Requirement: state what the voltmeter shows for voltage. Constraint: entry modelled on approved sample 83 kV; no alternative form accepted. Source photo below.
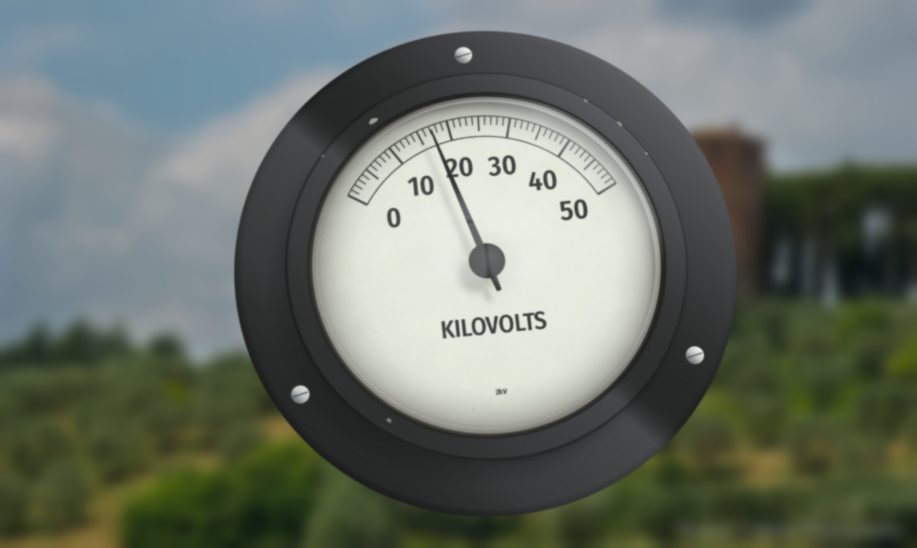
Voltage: 17 kV
